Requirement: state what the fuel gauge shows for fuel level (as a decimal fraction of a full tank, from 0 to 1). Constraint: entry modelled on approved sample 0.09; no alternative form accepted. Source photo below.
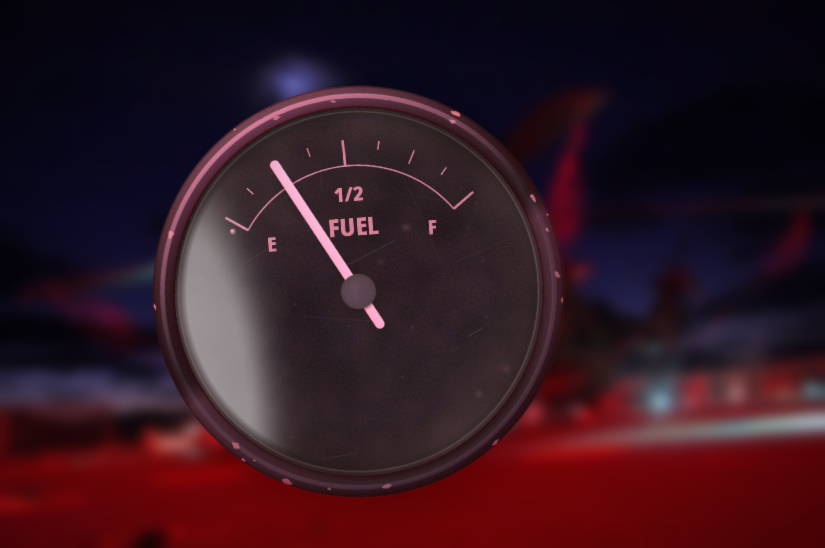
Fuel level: 0.25
